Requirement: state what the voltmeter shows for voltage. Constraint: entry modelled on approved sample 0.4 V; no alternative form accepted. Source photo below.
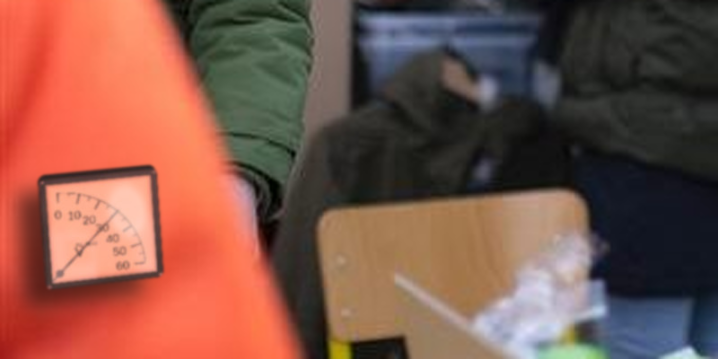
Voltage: 30 V
